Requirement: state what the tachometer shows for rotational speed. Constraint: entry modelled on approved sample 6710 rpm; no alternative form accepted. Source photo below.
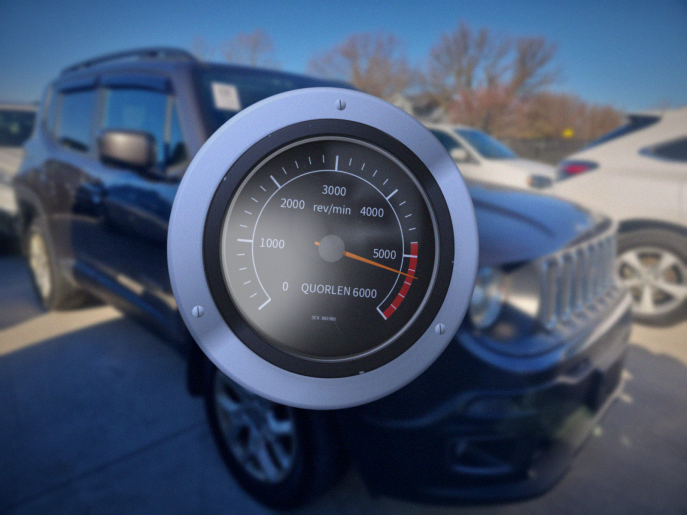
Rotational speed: 5300 rpm
